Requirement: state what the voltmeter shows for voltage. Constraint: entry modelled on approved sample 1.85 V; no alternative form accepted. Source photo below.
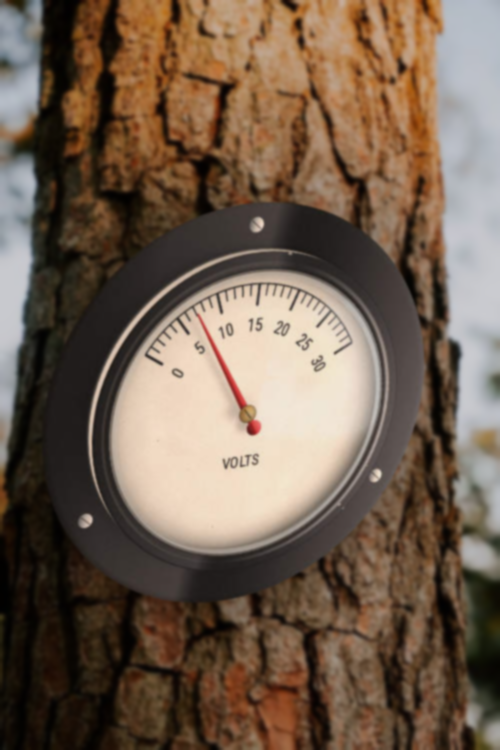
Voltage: 7 V
